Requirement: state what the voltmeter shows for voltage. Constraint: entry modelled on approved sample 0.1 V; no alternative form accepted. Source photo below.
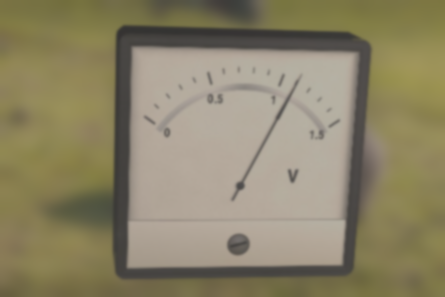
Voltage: 1.1 V
